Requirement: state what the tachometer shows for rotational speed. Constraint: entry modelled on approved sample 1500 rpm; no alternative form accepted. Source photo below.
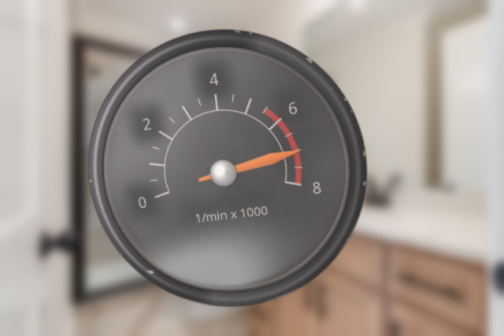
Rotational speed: 7000 rpm
